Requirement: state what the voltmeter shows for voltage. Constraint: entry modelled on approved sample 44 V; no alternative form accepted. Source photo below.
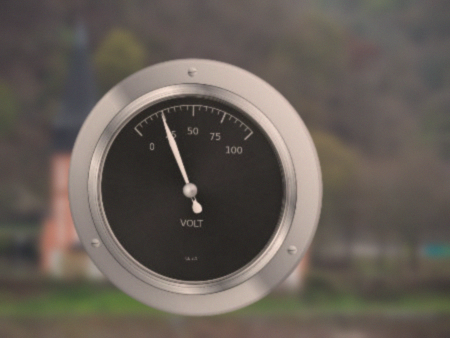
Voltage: 25 V
